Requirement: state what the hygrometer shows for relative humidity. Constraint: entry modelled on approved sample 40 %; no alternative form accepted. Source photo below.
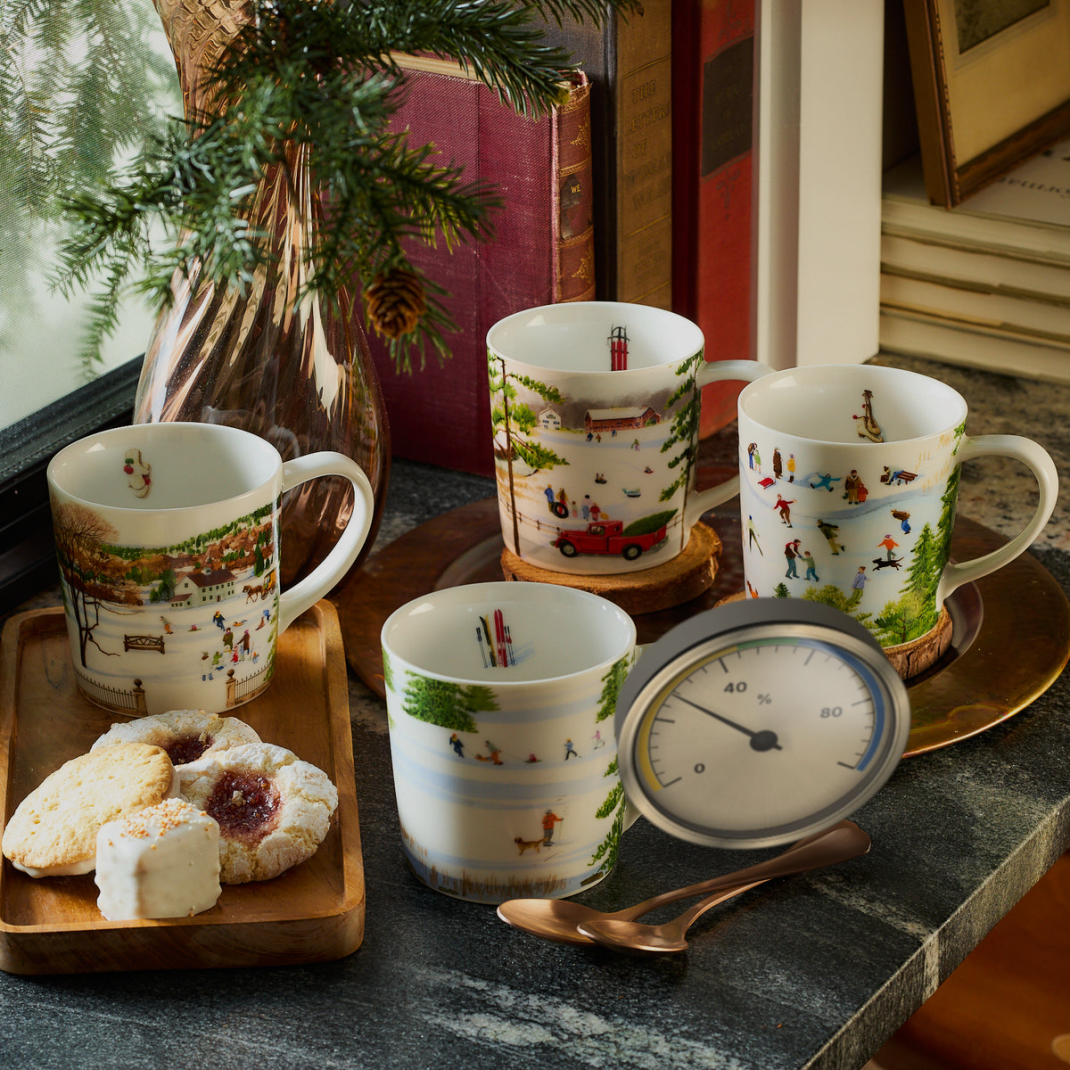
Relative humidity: 28 %
